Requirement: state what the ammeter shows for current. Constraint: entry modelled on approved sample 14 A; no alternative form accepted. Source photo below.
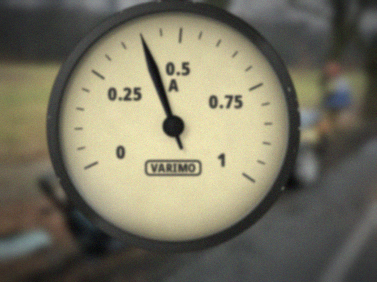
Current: 0.4 A
